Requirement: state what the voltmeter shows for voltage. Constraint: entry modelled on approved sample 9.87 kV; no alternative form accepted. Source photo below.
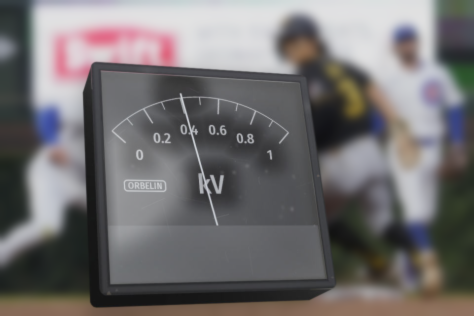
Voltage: 0.4 kV
